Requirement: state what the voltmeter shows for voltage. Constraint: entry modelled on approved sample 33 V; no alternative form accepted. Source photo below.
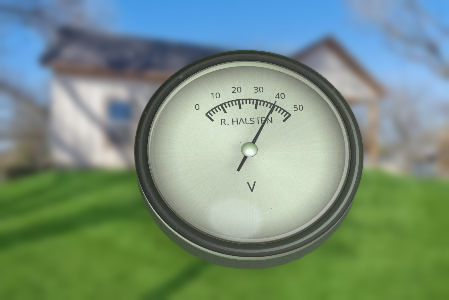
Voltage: 40 V
